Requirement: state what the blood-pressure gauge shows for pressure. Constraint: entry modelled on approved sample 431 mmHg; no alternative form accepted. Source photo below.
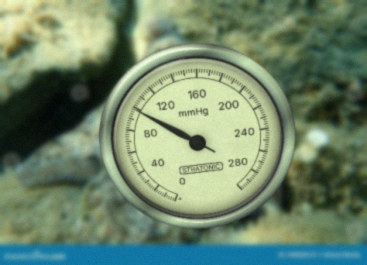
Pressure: 100 mmHg
